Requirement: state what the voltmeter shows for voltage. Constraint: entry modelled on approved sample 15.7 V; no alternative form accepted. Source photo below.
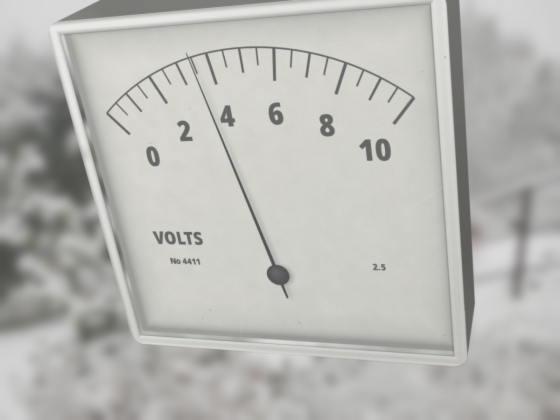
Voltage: 3.5 V
